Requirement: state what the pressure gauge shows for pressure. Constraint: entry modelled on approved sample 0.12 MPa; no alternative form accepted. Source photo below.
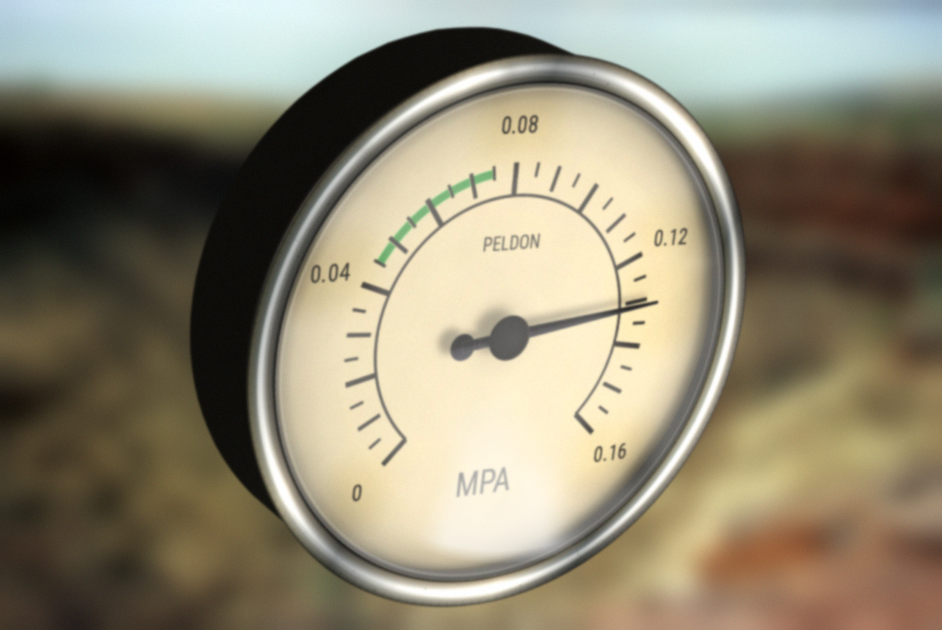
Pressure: 0.13 MPa
